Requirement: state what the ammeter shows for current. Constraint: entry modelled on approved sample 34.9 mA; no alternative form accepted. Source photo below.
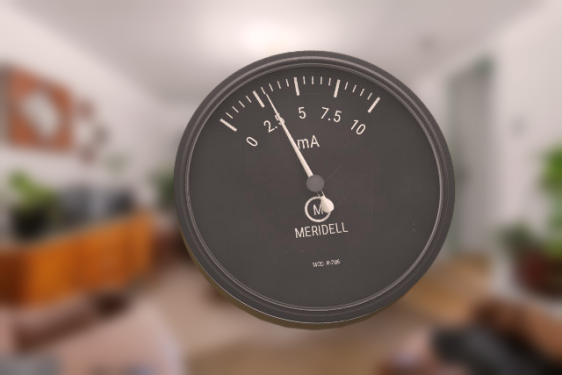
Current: 3 mA
